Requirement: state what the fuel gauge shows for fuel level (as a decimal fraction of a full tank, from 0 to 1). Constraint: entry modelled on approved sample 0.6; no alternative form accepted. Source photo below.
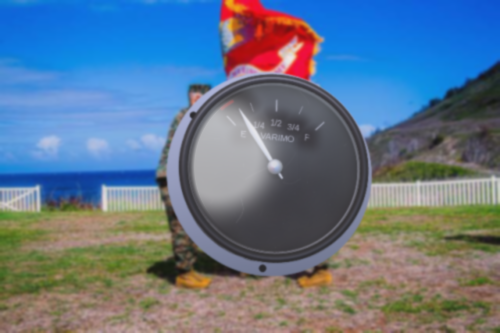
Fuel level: 0.125
